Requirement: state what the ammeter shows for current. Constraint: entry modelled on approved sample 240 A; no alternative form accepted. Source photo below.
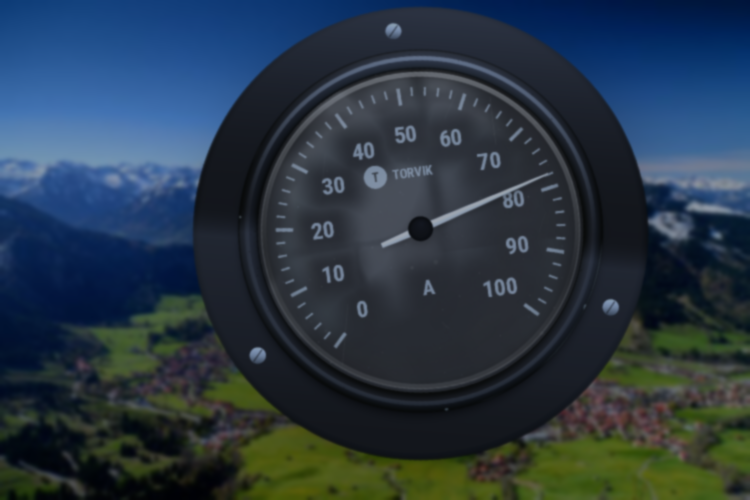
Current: 78 A
